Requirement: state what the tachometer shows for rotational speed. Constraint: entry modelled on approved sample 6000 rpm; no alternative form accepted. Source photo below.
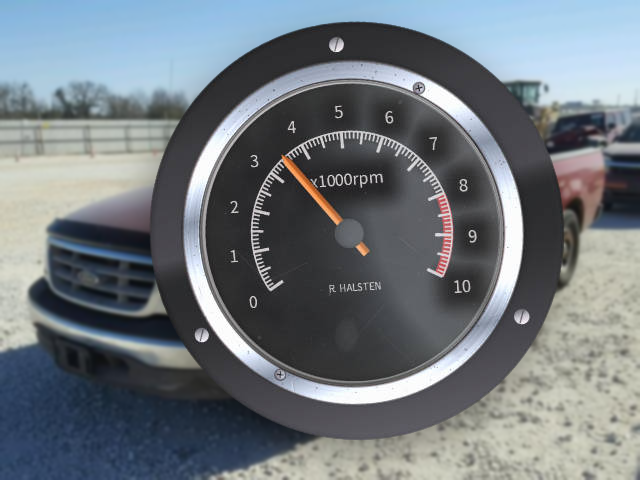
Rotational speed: 3500 rpm
